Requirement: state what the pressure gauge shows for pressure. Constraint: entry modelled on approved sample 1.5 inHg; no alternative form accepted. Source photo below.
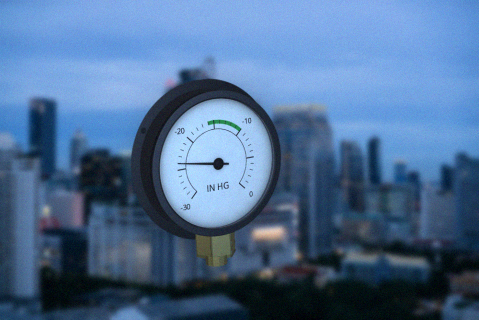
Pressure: -24 inHg
